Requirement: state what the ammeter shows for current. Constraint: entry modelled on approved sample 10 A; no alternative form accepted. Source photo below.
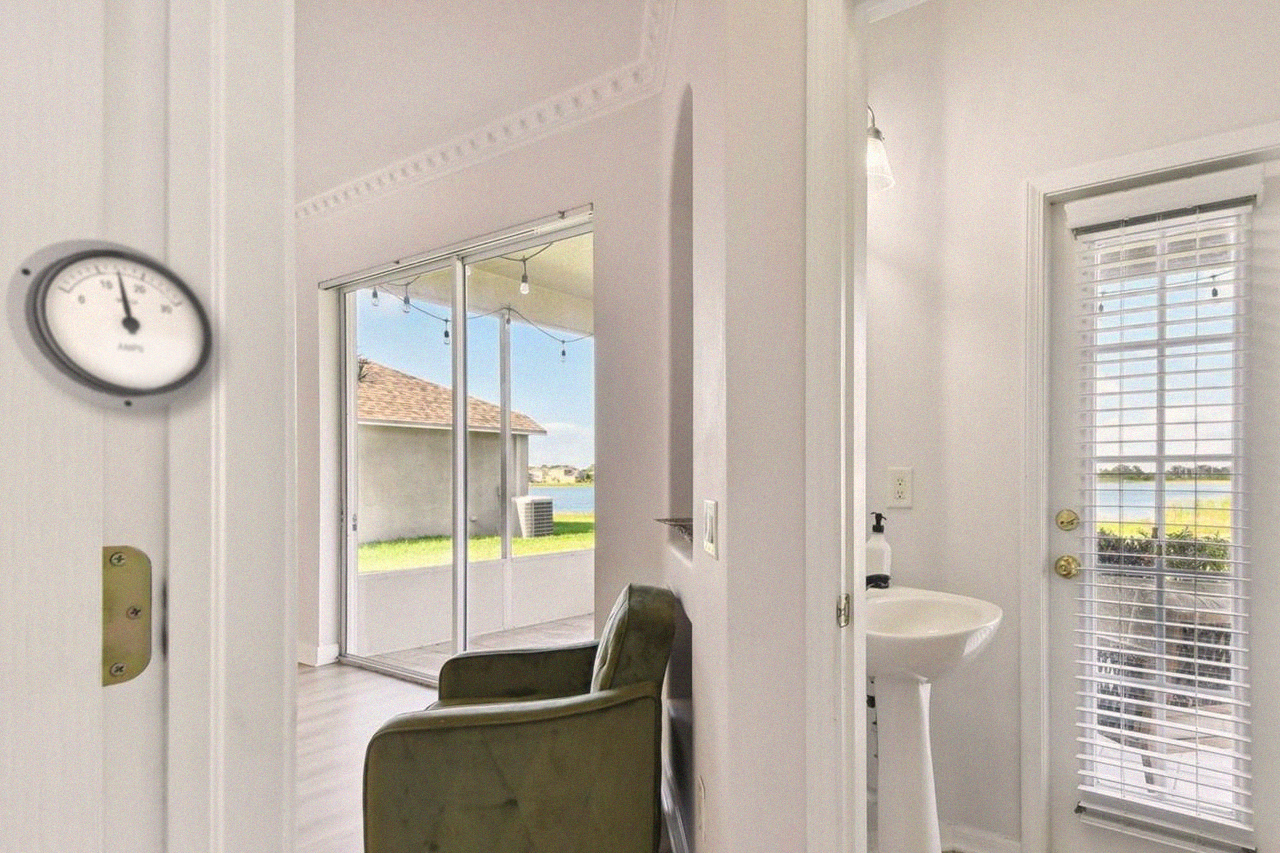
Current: 14 A
